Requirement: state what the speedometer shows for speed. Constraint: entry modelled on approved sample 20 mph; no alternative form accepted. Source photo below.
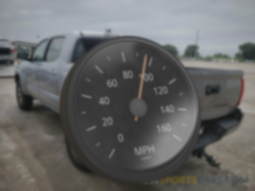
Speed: 95 mph
